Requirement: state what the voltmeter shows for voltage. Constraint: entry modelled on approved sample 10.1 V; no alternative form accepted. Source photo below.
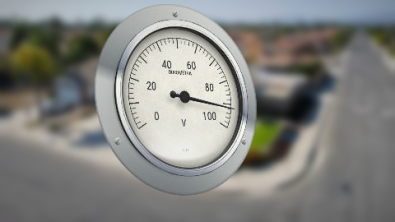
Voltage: 92 V
